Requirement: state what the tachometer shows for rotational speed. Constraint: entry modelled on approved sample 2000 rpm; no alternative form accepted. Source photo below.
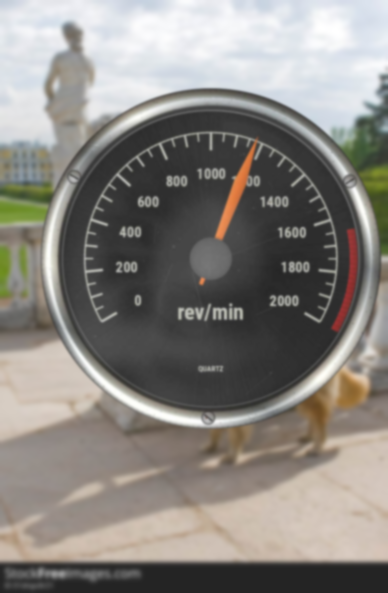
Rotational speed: 1175 rpm
